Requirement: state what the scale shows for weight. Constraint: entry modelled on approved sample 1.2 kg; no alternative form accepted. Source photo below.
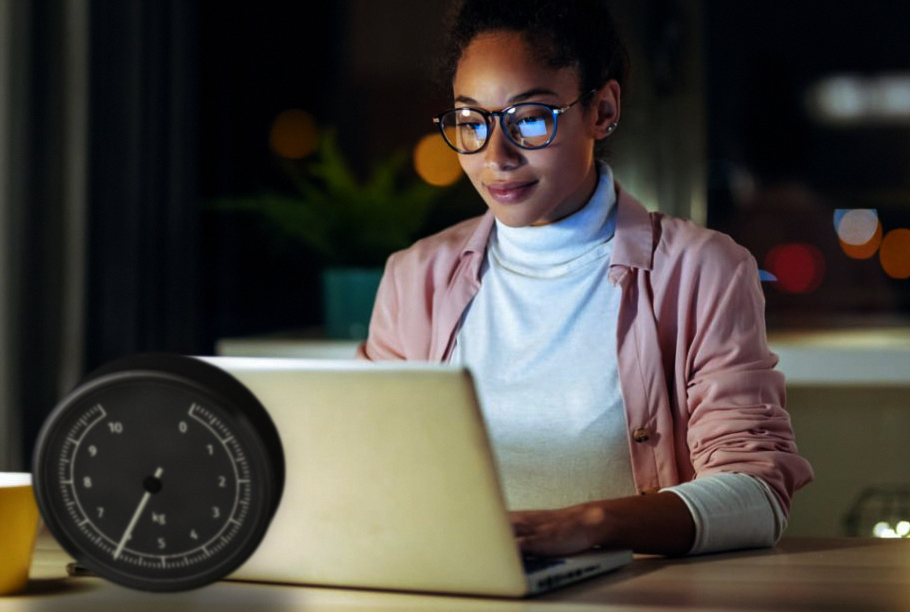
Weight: 6 kg
